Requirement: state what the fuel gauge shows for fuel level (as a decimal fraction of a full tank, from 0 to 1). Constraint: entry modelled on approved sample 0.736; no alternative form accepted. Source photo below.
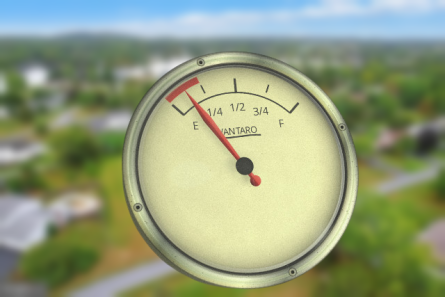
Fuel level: 0.125
